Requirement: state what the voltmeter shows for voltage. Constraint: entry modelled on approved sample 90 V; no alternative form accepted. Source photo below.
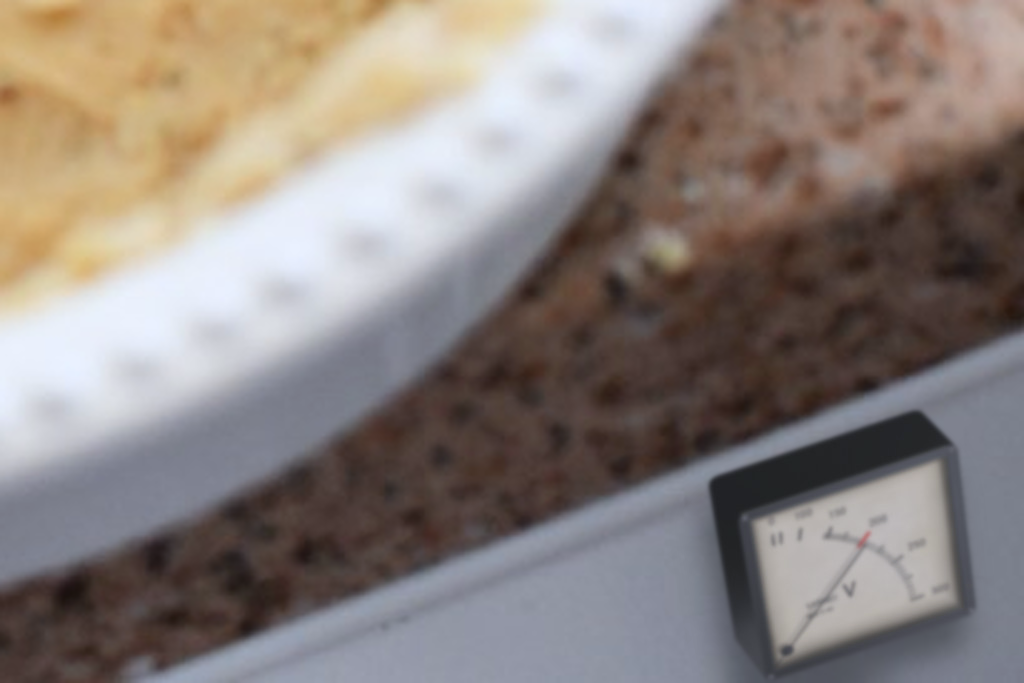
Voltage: 200 V
